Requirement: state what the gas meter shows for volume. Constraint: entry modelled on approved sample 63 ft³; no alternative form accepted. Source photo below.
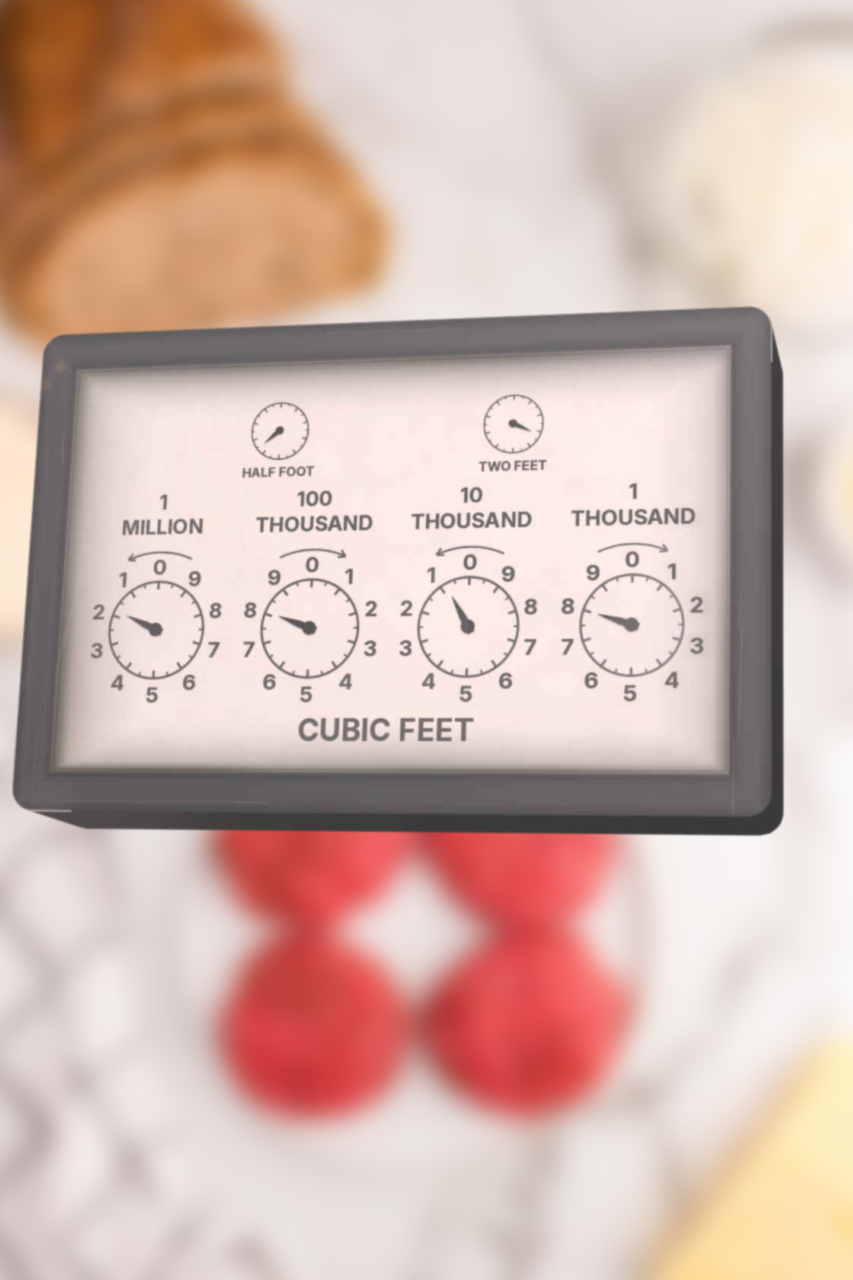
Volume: 180800 ft³
